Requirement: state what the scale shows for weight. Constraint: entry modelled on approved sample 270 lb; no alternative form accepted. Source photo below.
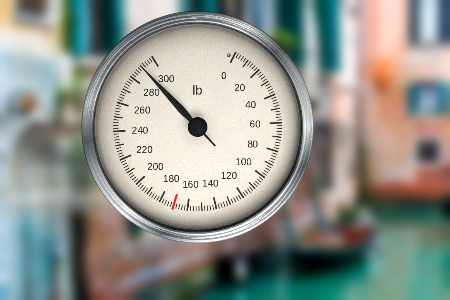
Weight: 290 lb
